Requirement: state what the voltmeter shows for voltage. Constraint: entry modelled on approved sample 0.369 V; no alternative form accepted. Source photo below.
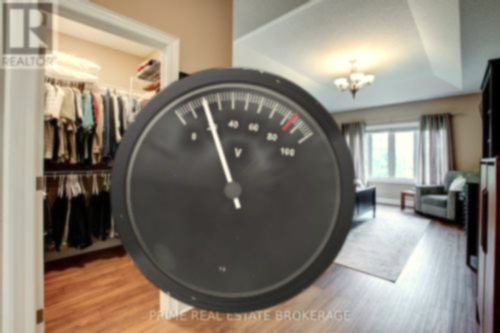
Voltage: 20 V
